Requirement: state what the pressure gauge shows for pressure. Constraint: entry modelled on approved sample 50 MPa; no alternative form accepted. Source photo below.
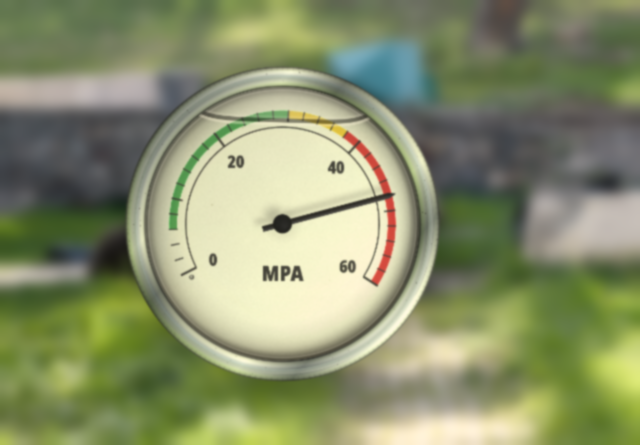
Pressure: 48 MPa
